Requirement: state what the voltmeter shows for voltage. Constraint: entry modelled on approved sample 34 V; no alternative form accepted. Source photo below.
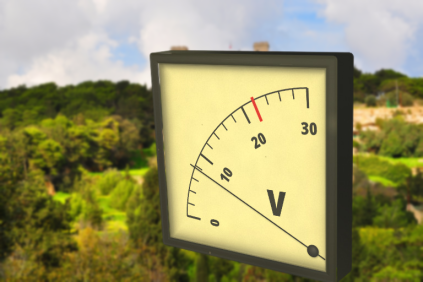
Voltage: 8 V
